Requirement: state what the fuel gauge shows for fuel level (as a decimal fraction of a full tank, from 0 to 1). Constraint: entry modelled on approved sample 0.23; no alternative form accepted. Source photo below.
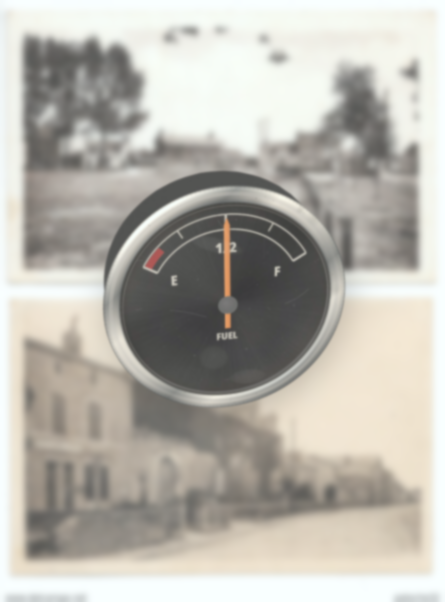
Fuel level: 0.5
